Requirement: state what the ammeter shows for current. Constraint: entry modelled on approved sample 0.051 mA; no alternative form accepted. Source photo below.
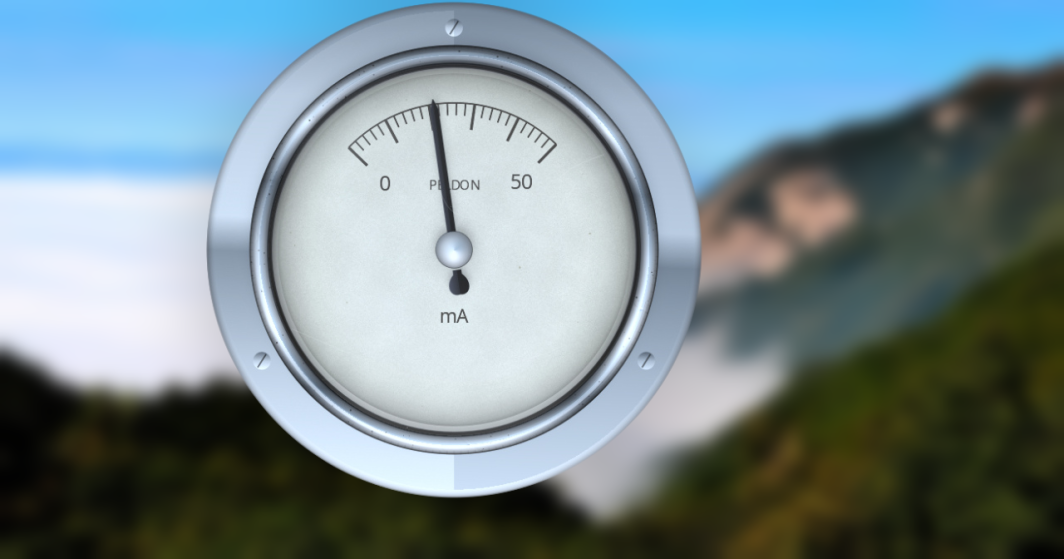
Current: 21 mA
